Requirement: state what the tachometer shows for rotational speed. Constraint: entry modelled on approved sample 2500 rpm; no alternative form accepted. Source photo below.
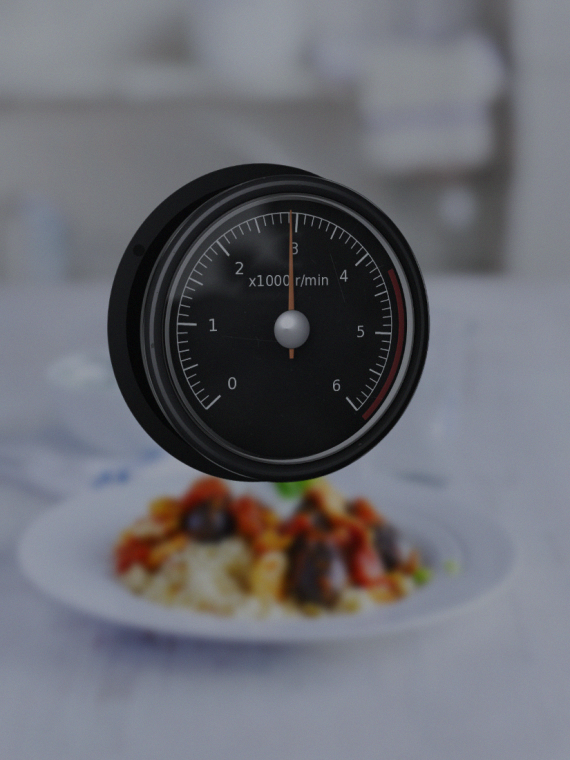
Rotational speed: 2900 rpm
